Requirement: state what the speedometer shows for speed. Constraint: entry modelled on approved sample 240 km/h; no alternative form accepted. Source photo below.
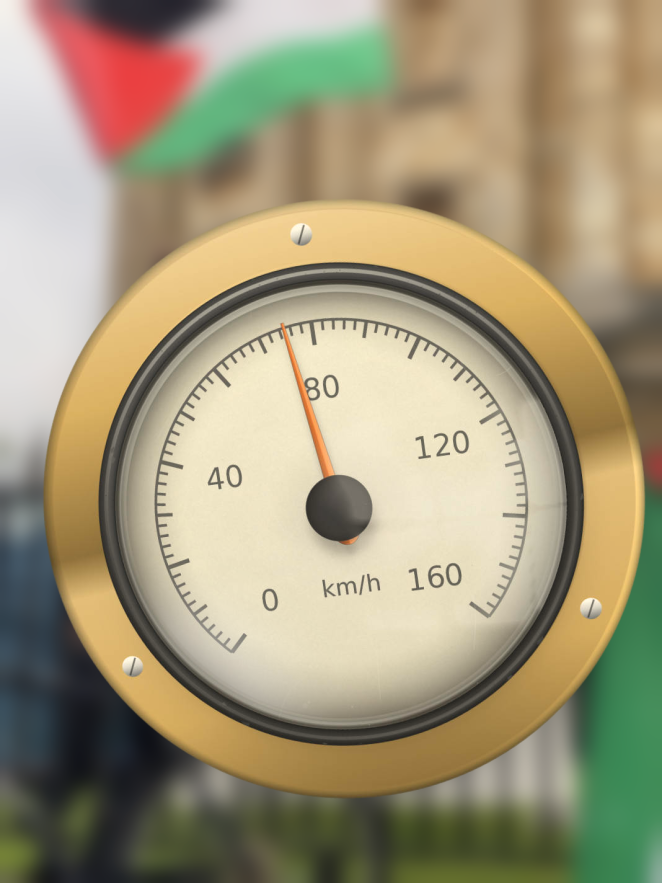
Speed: 75 km/h
